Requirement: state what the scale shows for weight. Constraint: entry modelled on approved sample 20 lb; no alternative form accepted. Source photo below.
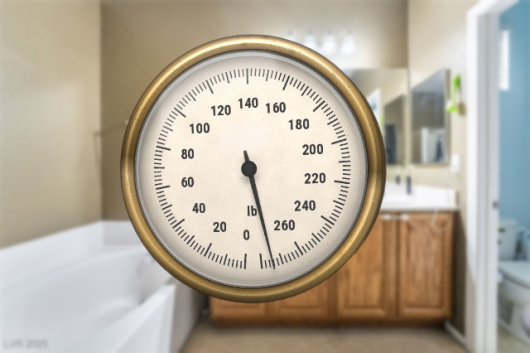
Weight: 274 lb
